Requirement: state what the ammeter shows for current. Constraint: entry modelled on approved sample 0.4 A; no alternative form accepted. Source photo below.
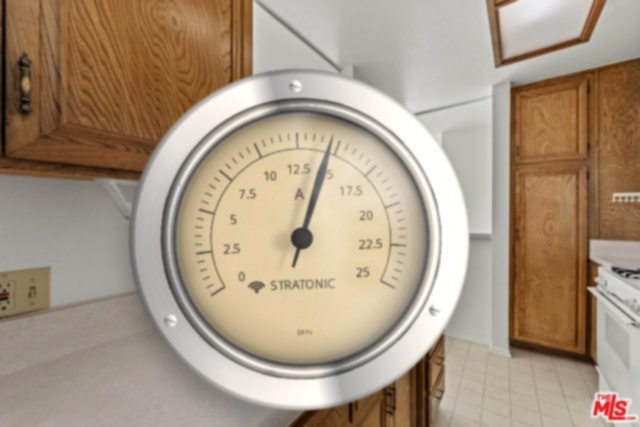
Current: 14.5 A
